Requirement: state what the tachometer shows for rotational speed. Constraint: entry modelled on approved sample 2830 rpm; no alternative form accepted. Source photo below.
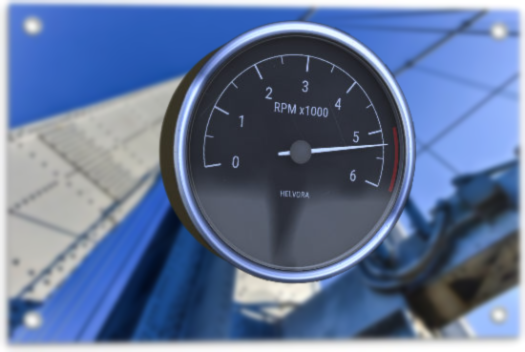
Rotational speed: 5250 rpm
